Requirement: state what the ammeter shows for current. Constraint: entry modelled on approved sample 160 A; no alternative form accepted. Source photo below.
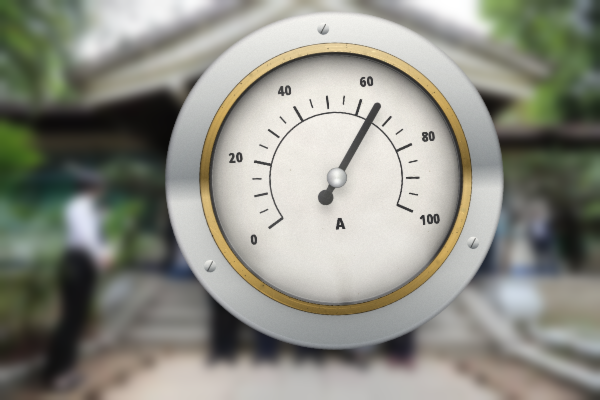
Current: 65 A
